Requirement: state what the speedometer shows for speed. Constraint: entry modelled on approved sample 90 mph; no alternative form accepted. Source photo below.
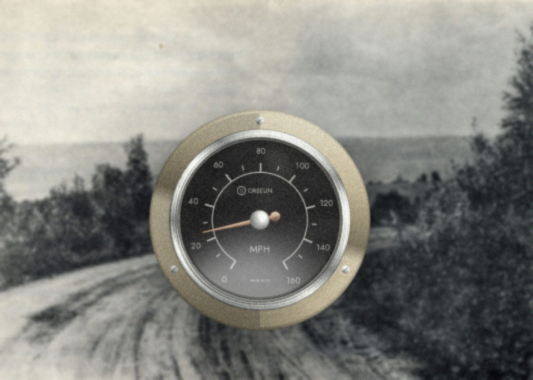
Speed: 25 mph
